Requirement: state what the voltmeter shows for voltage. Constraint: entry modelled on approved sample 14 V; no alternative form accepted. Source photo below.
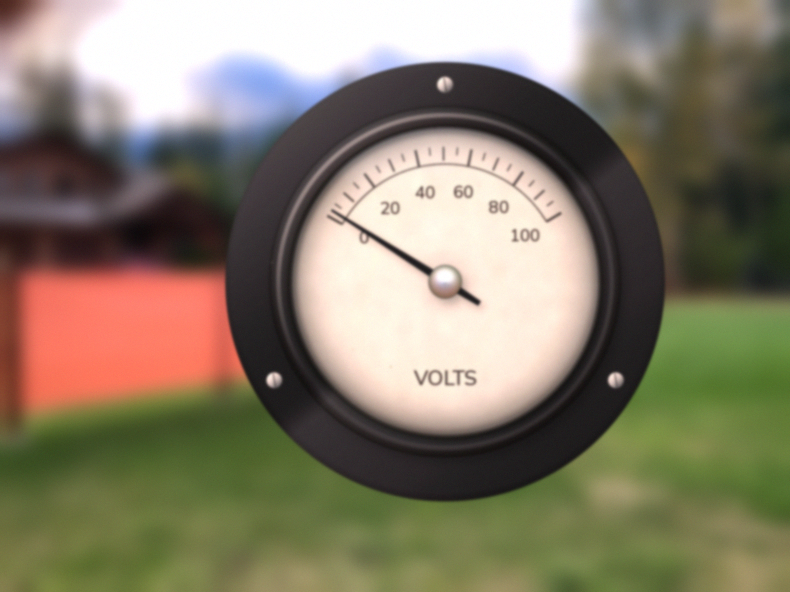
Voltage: 2.5 V
